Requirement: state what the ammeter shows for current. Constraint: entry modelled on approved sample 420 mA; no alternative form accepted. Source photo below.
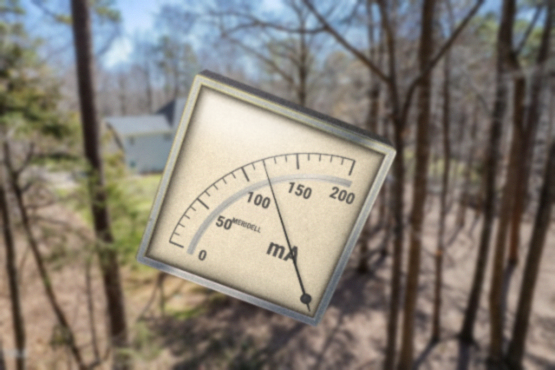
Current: 120 mA
